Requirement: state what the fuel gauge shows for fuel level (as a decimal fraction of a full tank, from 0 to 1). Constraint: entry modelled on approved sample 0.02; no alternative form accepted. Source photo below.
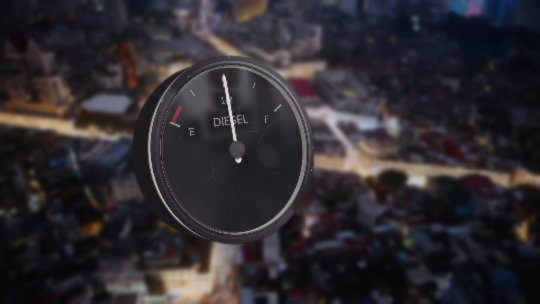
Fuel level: 0.5
